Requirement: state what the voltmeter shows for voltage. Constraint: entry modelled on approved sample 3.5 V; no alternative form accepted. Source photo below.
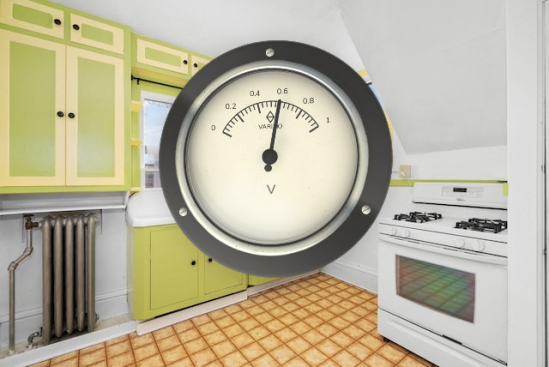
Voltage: 0.6 V
